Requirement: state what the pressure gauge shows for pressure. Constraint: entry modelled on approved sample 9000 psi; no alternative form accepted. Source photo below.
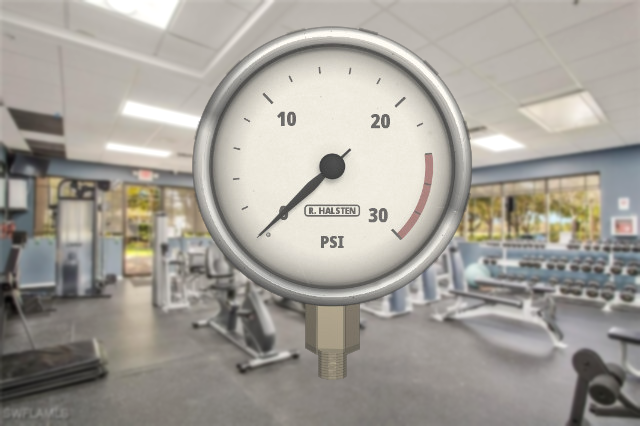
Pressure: 0 psi
